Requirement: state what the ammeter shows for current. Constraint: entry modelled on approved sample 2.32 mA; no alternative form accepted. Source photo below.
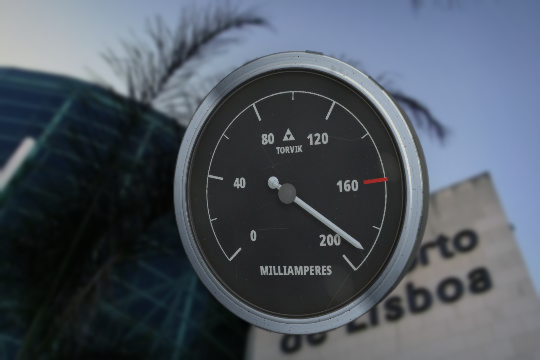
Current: 190 mA
